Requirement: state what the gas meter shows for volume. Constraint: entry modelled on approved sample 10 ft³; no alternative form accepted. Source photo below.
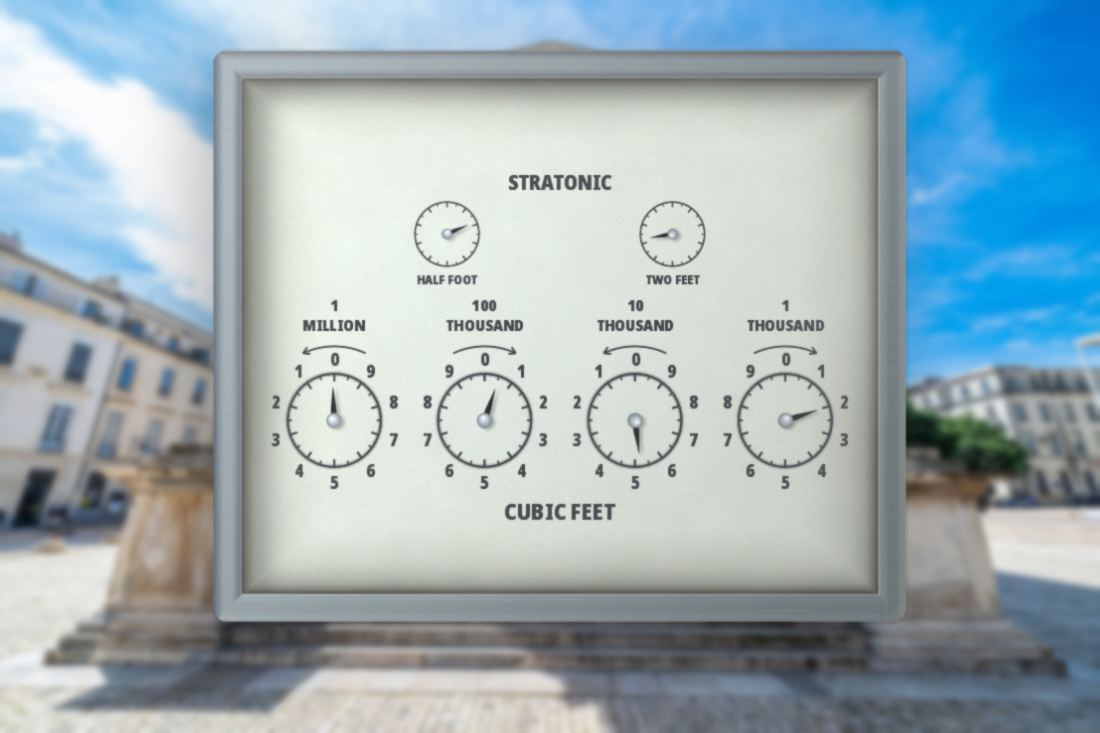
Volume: 5200 ft³
